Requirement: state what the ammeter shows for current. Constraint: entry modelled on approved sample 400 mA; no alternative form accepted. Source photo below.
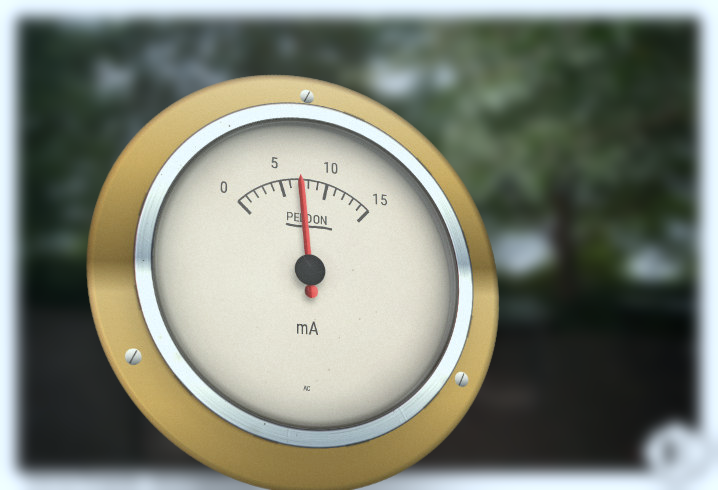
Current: 7 mA
